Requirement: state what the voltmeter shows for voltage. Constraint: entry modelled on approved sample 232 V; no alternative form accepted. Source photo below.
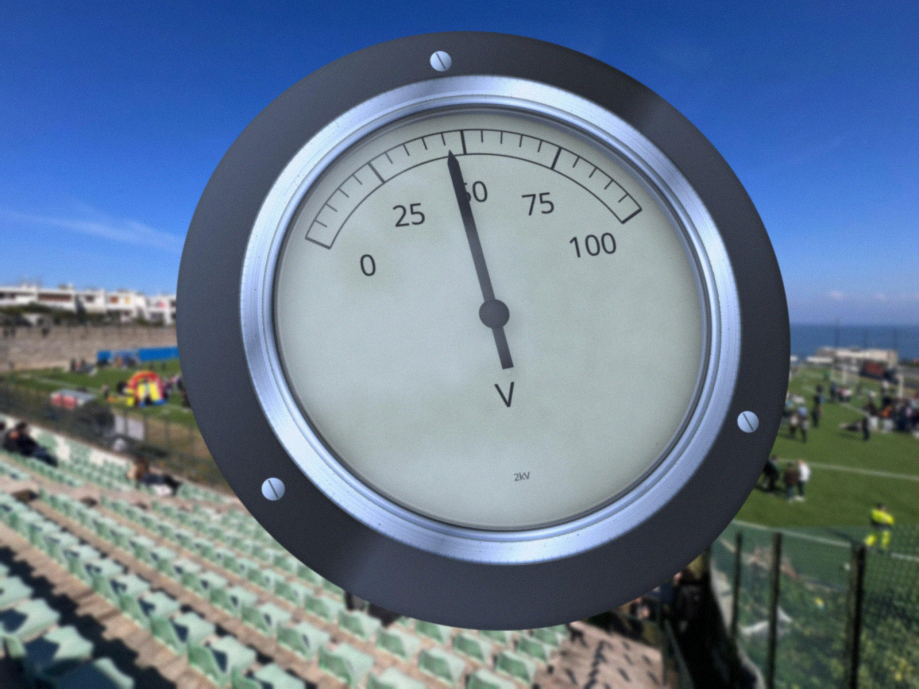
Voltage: 45 V
